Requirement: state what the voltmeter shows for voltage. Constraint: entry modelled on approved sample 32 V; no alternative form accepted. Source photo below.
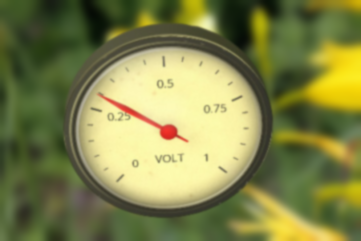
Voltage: 0.3 V
